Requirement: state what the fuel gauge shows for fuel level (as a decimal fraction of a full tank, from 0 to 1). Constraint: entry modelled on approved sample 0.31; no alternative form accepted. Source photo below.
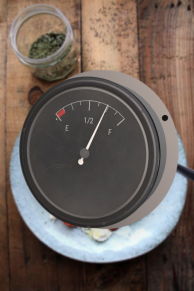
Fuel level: 0.75
